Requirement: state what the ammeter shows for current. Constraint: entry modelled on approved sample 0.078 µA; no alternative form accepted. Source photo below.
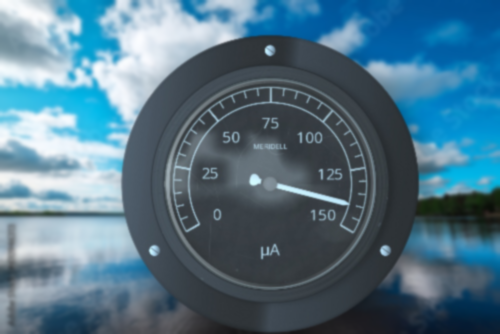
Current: 140 µA
